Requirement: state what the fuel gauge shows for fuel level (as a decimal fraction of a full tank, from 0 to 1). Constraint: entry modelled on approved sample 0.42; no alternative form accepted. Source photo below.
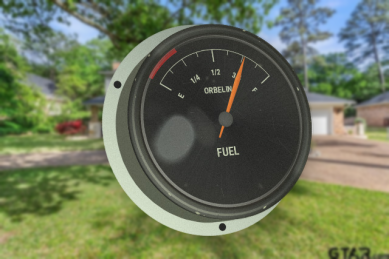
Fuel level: 0.75
